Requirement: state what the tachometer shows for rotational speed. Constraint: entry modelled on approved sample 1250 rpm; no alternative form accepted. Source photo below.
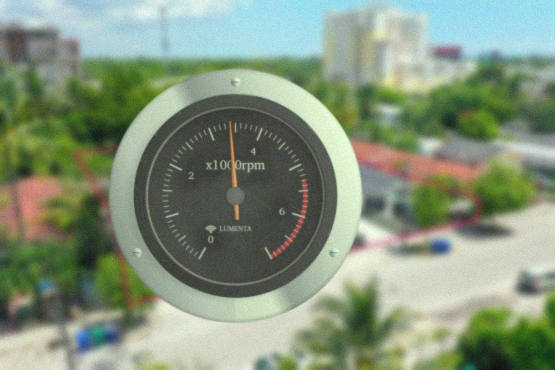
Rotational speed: 3400 rpm
